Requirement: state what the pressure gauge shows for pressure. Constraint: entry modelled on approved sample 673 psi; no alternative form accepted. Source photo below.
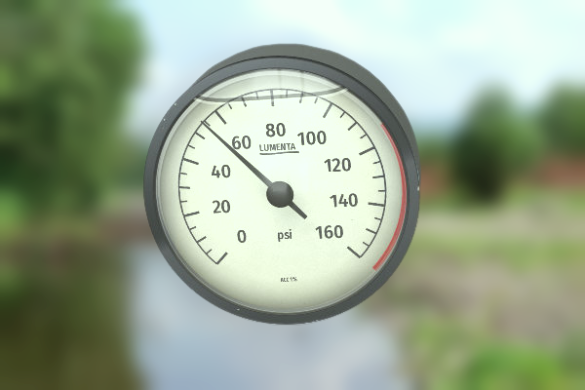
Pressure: 55 psi
